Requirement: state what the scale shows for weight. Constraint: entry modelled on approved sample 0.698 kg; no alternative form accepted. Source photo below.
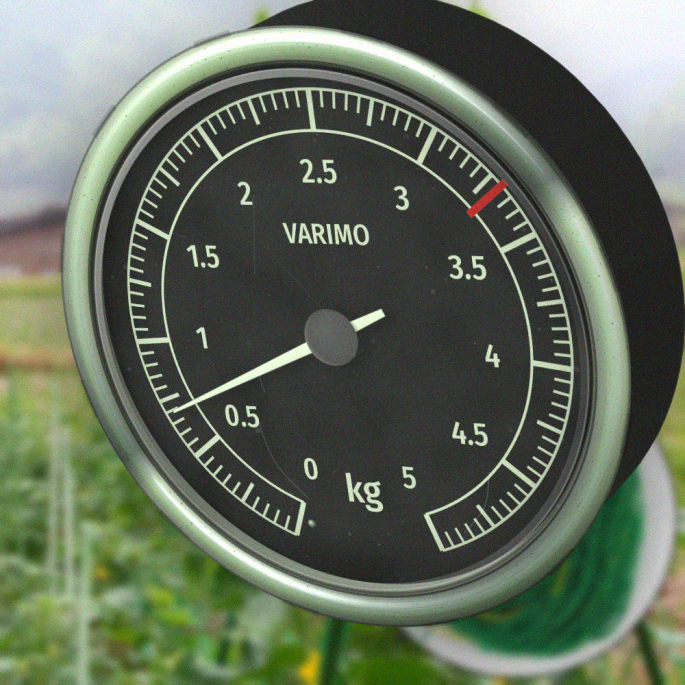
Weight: 0.7 kg
